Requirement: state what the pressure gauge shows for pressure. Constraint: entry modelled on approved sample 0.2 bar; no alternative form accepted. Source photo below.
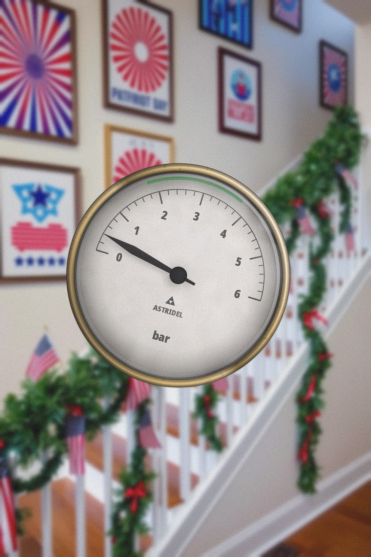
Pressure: 0.4 bar
